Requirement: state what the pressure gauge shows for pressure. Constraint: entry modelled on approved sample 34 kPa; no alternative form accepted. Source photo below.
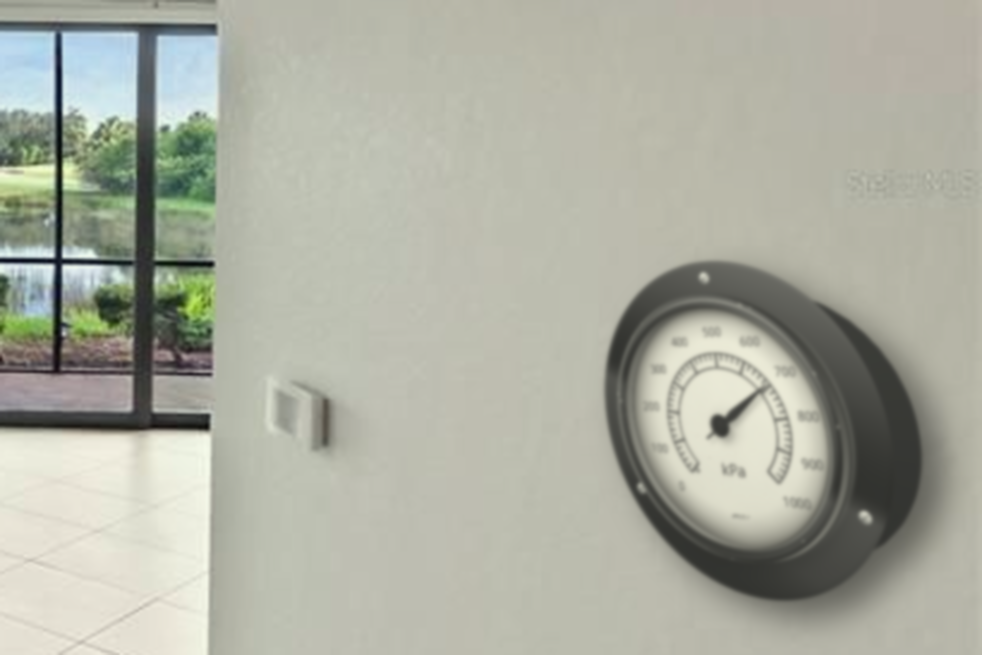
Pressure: 700 kPa
